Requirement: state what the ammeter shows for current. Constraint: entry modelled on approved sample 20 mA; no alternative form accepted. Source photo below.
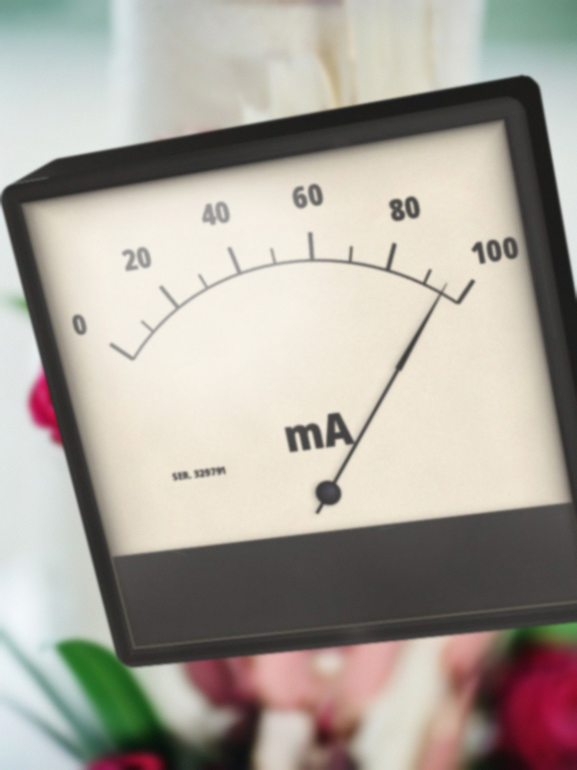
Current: 95 mA
